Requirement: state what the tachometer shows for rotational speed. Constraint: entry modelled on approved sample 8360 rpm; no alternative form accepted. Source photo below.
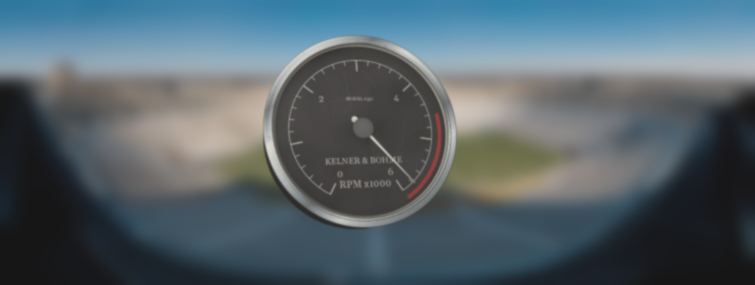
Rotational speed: 5800 rpm
